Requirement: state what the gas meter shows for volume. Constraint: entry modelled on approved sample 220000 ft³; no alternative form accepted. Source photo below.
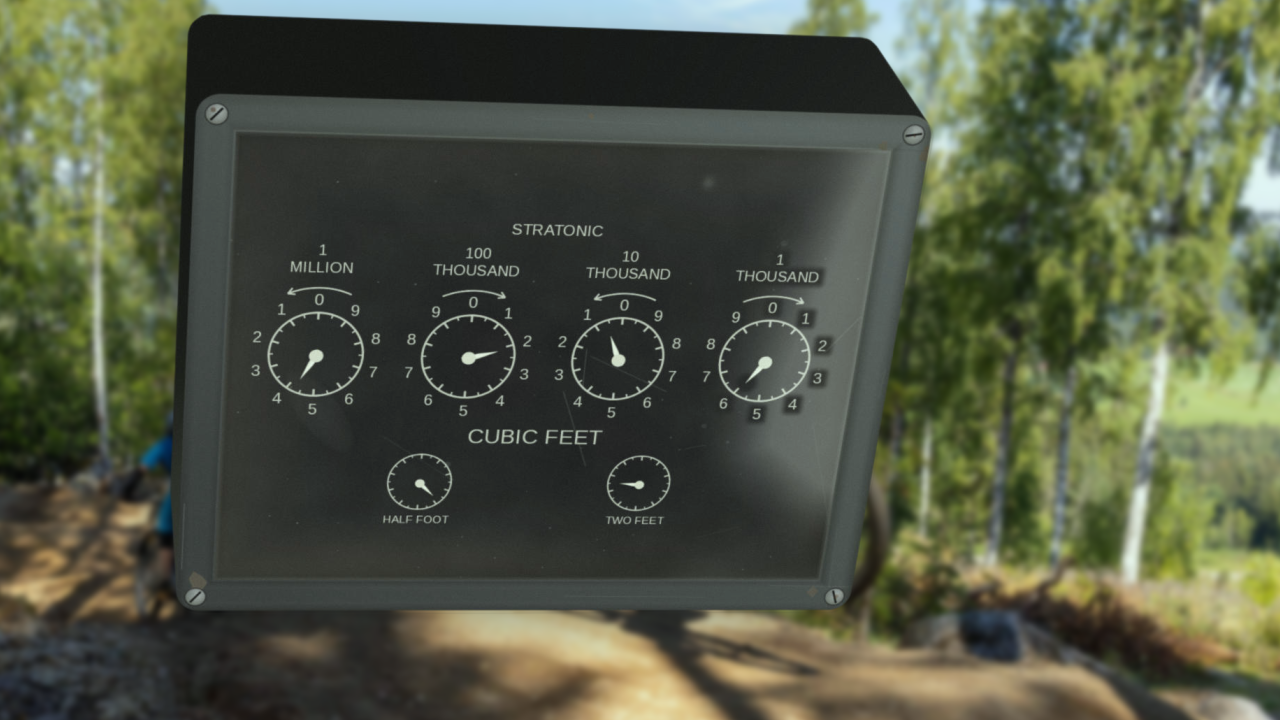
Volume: 420600 ft³
